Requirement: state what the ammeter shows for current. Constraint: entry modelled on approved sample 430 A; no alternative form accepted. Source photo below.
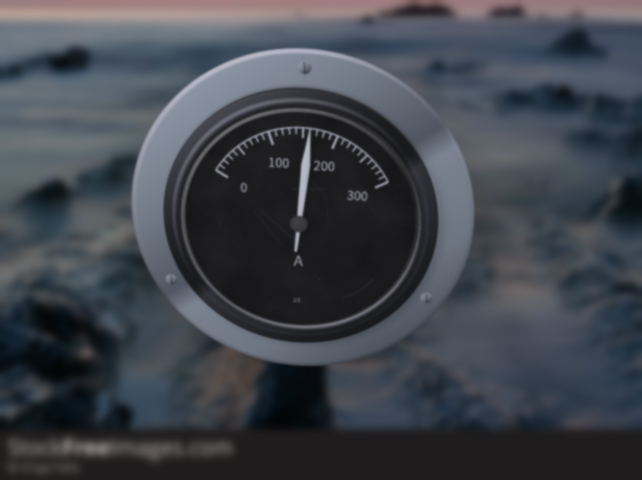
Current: 160 A
